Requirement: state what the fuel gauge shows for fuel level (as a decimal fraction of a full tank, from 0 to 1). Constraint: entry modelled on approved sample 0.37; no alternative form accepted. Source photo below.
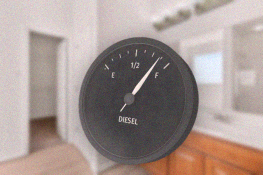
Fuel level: 0.875
